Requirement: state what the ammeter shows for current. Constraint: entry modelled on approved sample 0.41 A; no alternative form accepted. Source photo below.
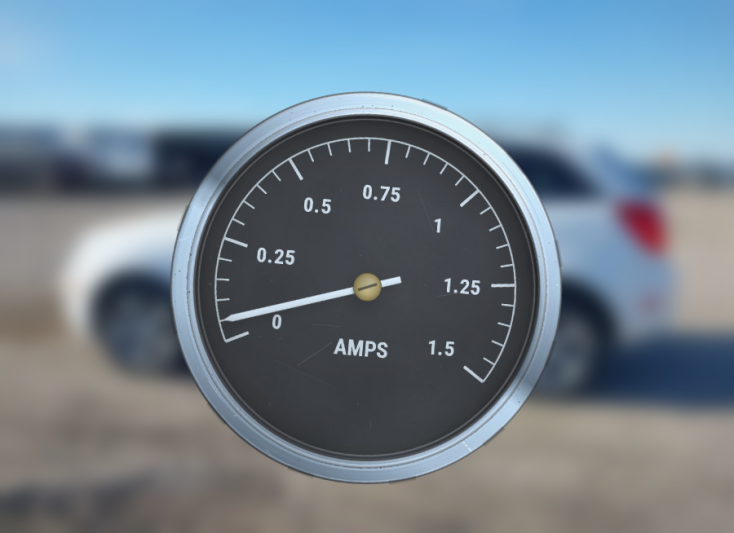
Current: 0.05 A
